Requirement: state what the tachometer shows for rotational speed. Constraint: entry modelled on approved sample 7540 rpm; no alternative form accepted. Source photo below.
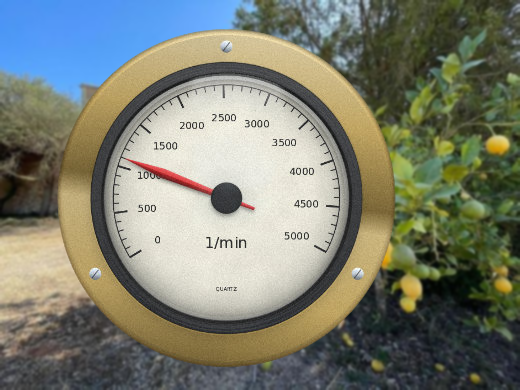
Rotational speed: 1100 rpm
